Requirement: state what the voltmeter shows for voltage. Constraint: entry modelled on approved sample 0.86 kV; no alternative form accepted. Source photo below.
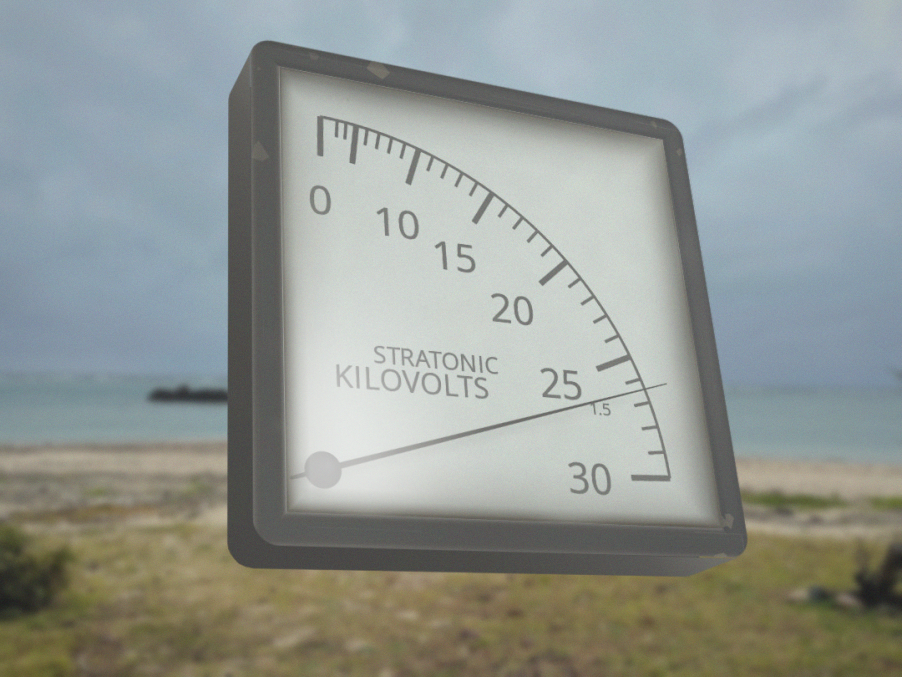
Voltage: 26.5 kV
